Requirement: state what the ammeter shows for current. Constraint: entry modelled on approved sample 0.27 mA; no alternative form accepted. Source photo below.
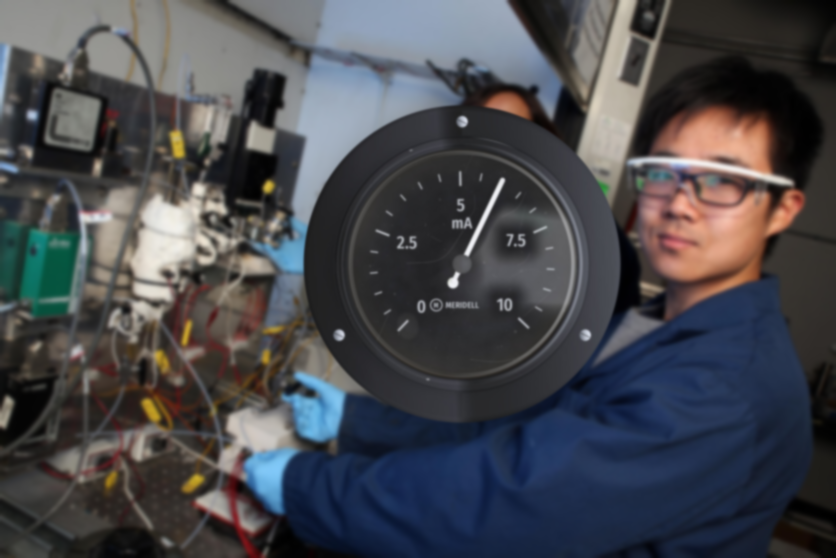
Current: 6 mA
